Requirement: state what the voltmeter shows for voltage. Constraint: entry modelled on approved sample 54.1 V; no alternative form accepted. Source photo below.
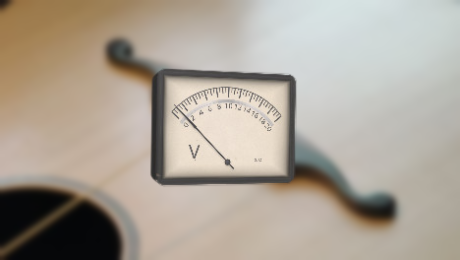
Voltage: 1 V
